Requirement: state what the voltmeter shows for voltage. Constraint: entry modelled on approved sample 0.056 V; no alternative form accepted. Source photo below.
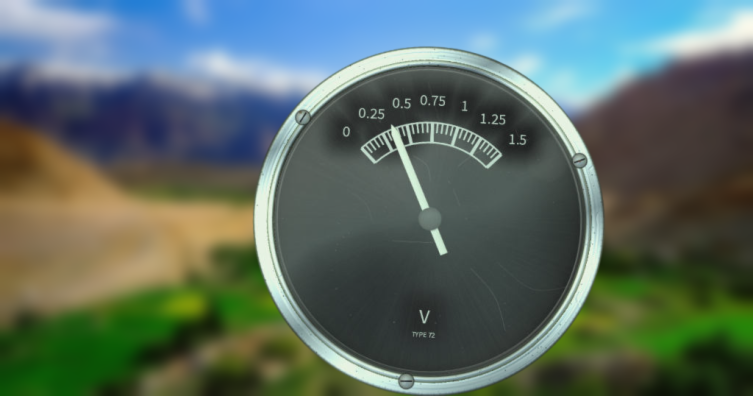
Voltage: 0.35 V
